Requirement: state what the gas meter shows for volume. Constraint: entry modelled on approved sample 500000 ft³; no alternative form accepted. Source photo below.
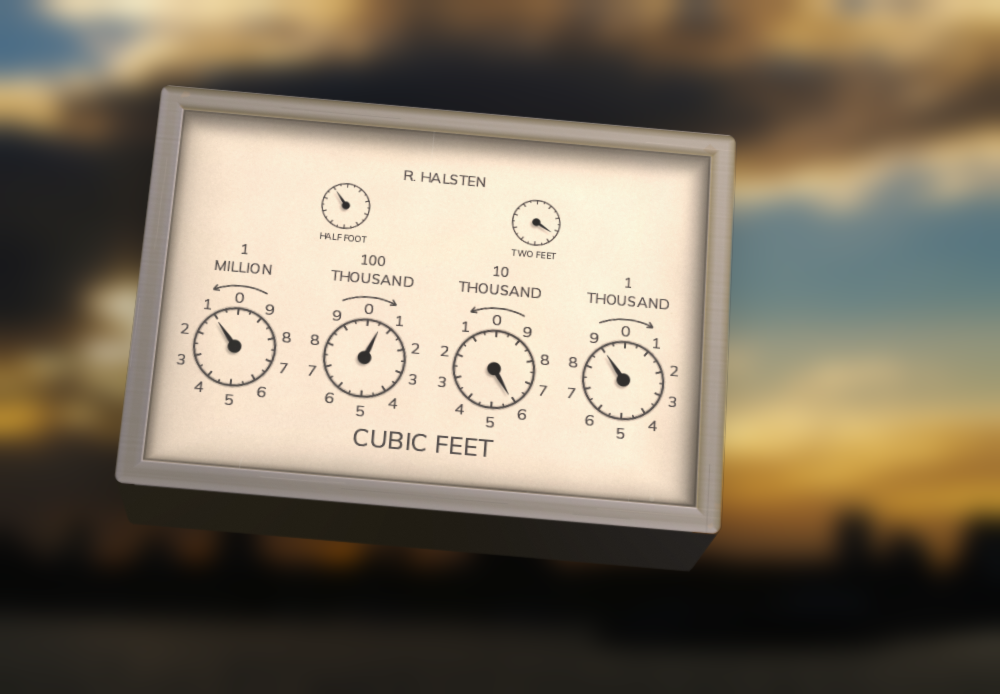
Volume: 105900 ft³
